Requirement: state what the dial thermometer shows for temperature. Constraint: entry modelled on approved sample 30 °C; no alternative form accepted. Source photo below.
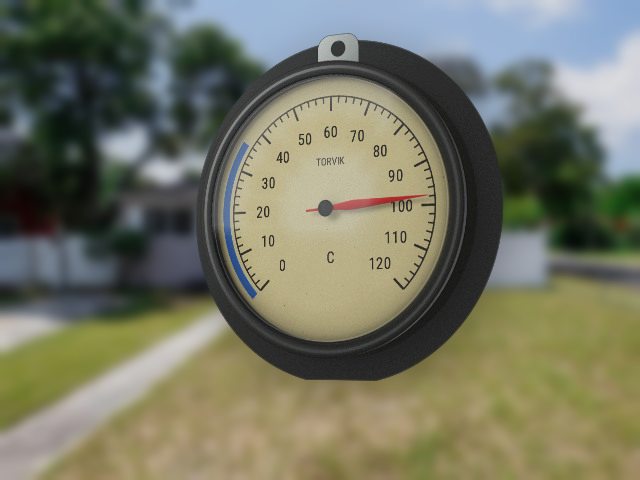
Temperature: 98 °C
